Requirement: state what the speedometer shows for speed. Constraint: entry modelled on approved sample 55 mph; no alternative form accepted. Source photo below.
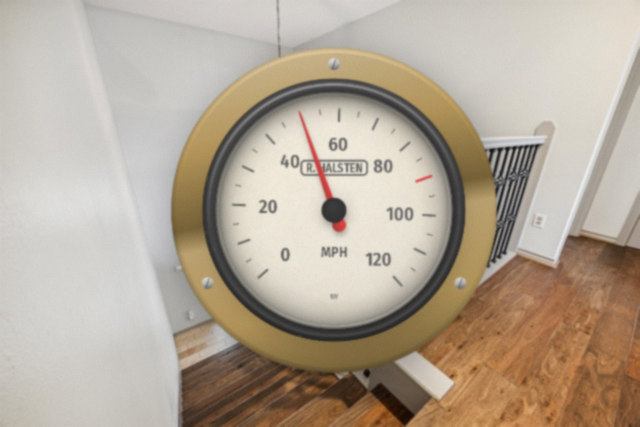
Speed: 50 mph
